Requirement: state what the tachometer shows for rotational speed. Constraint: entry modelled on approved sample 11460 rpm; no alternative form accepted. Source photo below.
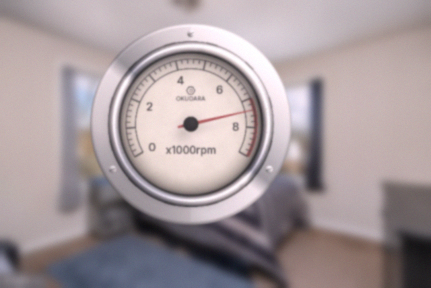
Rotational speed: 7400 rpm
